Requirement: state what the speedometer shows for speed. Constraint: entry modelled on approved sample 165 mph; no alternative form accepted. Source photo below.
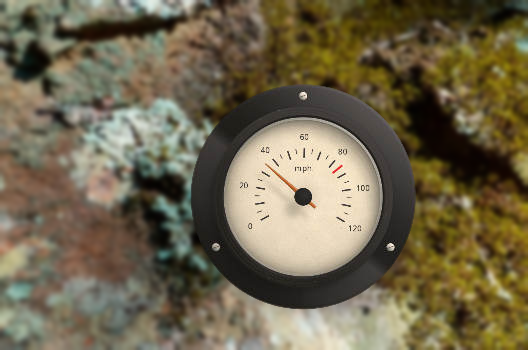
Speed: 35 mph
